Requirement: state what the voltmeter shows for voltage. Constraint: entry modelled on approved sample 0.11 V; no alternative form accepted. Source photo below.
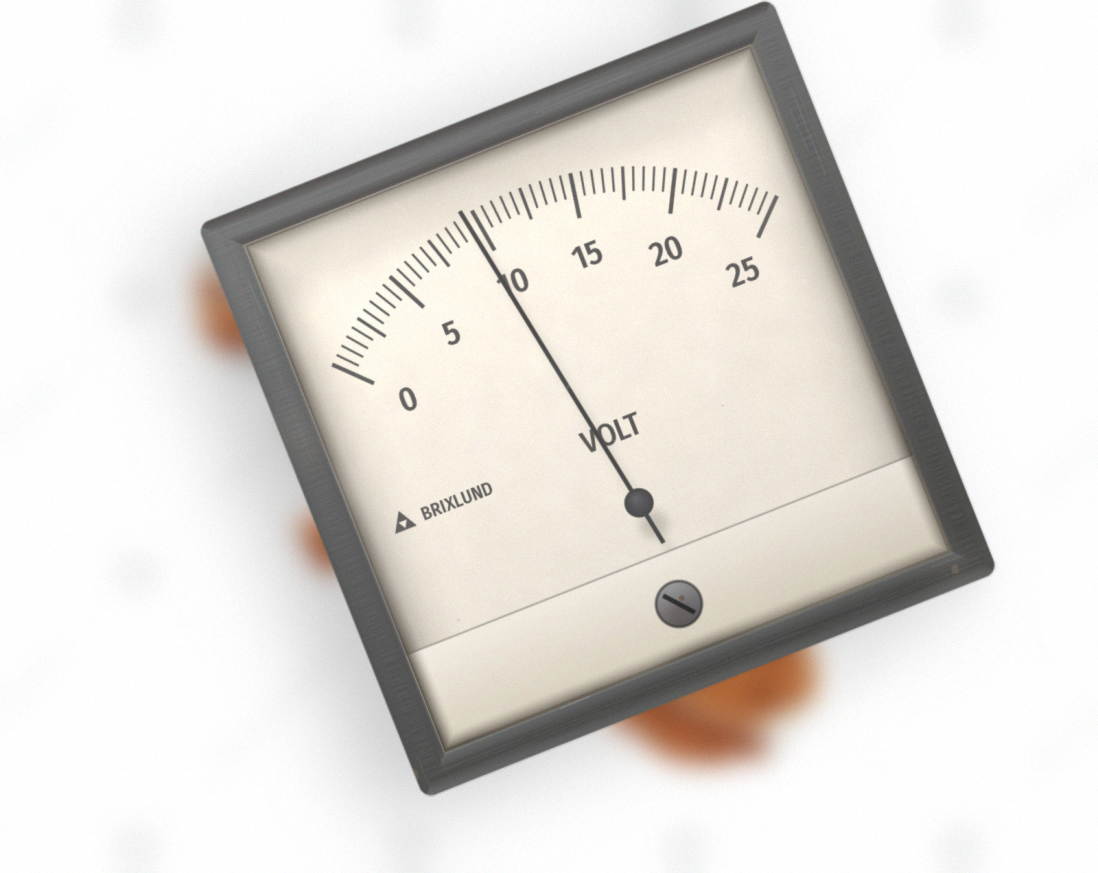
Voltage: 9.5 V
